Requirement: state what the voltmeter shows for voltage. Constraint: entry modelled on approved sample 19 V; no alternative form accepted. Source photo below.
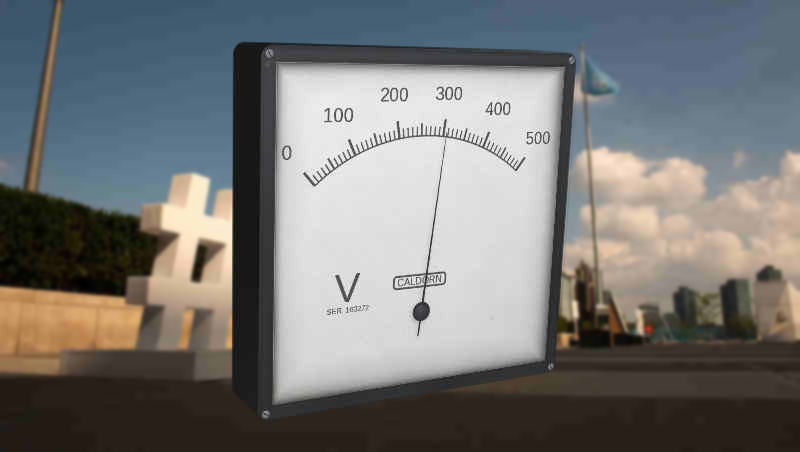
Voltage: 300 V
